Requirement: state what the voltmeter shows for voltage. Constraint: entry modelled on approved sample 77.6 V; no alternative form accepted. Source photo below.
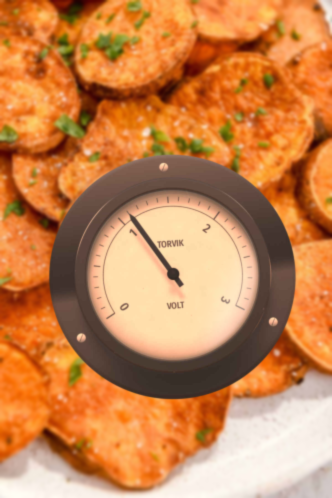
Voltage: 1.1 V
